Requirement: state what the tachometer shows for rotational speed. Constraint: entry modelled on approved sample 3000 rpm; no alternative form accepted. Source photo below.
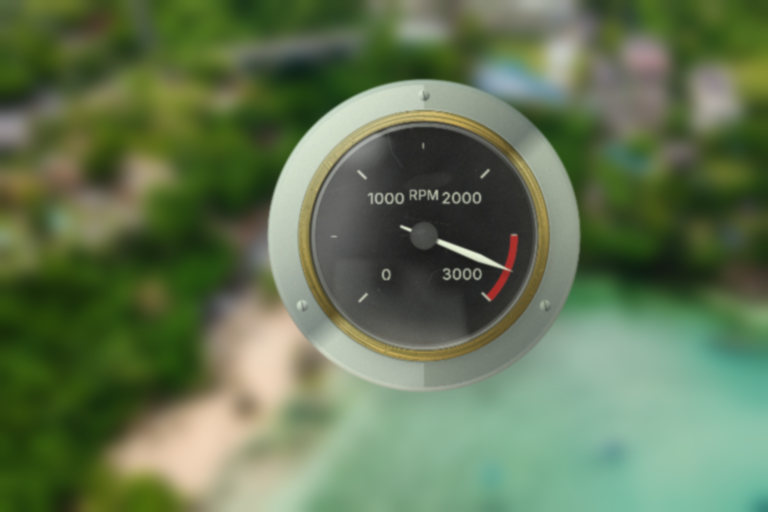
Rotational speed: 2750 rpm
